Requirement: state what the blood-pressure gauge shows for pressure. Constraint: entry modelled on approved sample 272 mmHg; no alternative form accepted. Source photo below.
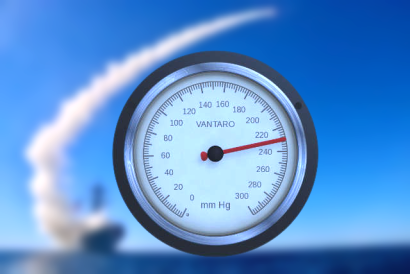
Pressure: 230 mmHg
